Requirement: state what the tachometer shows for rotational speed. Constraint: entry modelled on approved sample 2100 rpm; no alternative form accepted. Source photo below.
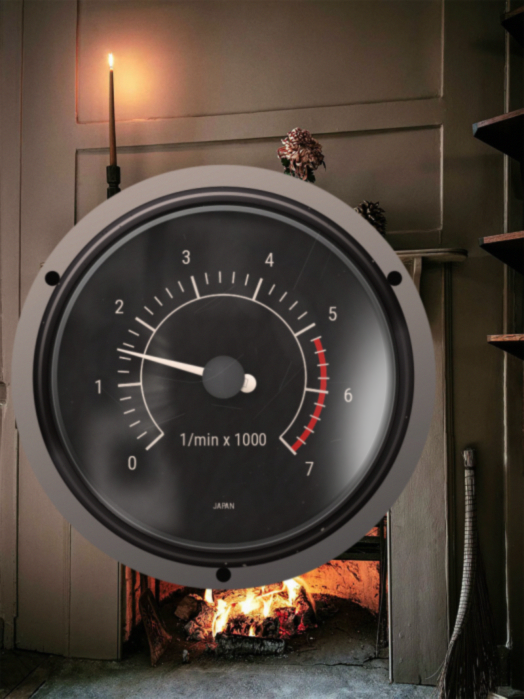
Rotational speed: 1500 rpm
